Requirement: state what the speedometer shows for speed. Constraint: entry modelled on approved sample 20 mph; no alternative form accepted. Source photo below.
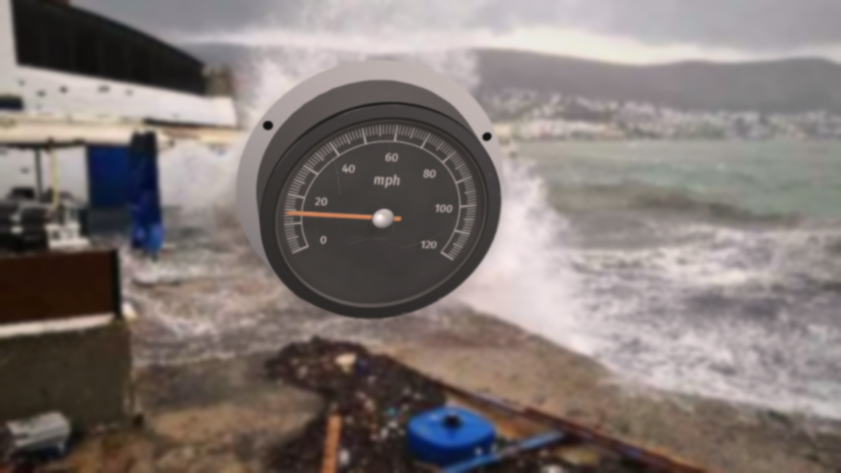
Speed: 15 mph
